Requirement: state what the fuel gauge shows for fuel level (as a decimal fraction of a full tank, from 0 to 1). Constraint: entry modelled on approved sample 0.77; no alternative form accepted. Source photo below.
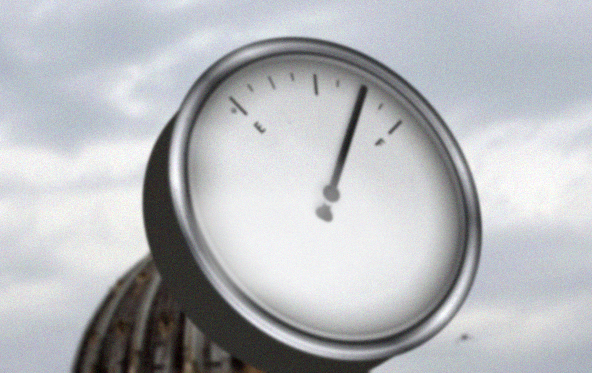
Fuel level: 0.75
